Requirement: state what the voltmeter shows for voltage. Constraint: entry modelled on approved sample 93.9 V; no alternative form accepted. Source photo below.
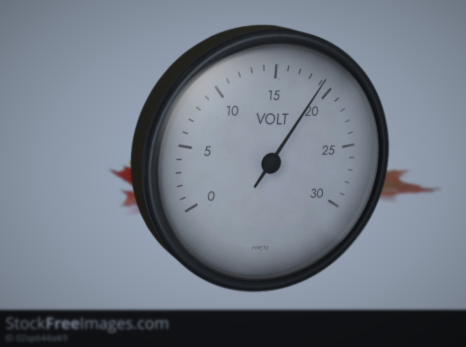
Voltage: 19 V
